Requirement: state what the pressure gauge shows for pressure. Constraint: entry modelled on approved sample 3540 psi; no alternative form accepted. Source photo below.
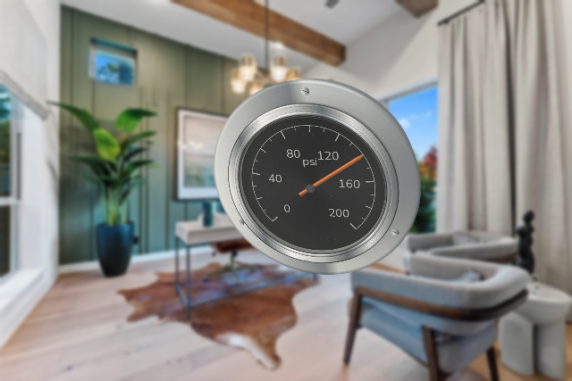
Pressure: 140 psi
